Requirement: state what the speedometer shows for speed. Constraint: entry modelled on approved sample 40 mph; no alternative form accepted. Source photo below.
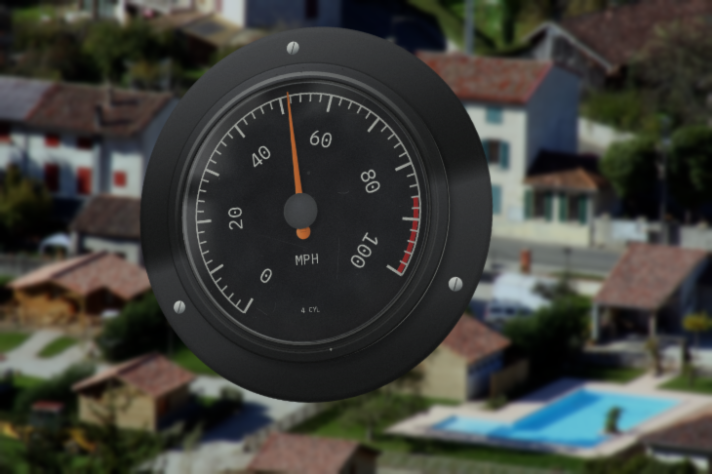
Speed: 52 mph
